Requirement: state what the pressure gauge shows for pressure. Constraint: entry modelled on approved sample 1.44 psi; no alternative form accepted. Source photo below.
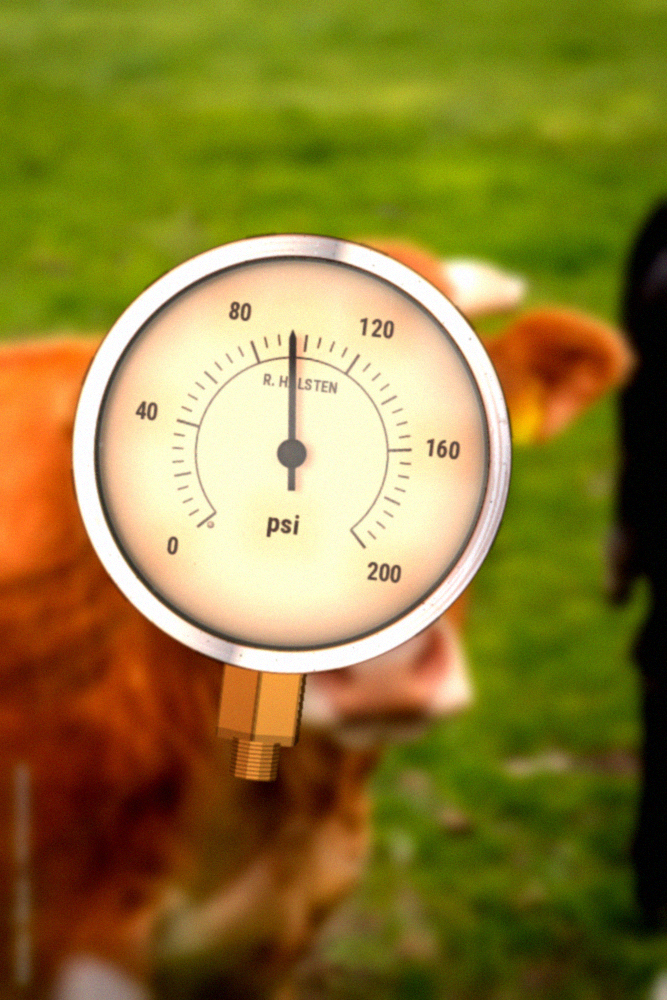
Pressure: 95 psi
